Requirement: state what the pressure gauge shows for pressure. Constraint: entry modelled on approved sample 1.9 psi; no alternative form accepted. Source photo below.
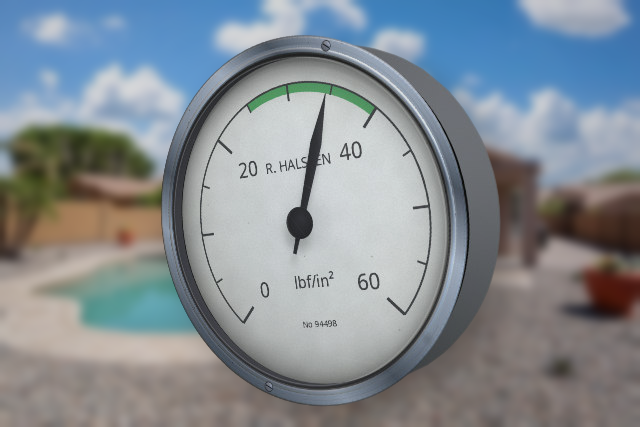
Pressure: 35 psi
